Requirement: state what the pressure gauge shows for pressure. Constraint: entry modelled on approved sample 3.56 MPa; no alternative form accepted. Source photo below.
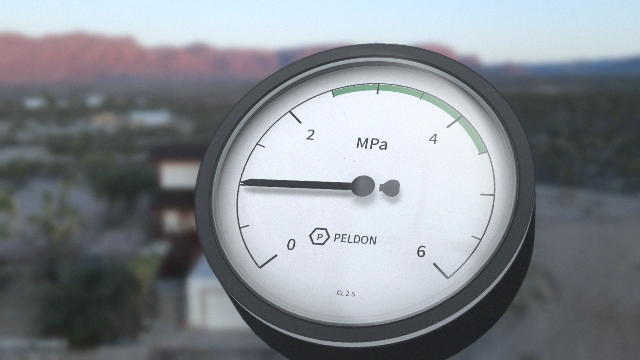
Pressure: 1 MPa
